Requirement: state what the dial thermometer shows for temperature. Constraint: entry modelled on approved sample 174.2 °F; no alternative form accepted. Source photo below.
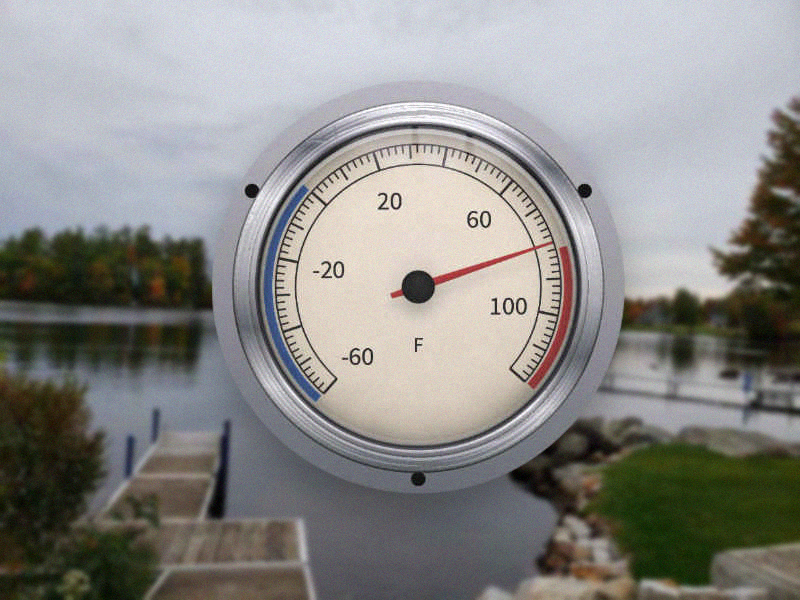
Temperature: 80 °F
